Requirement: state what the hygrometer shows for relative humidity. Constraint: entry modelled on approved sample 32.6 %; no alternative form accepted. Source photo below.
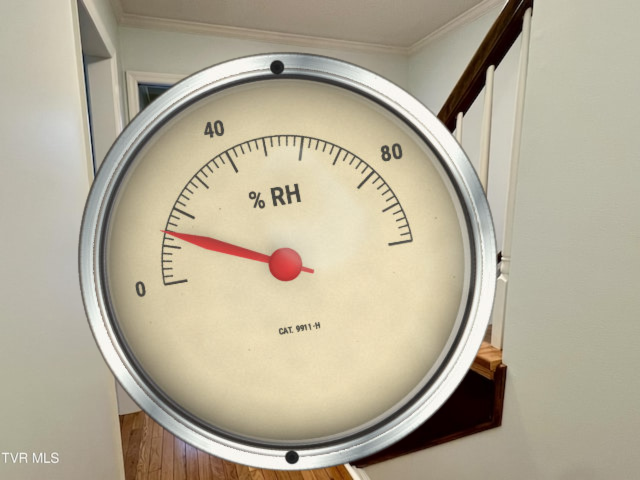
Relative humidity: 14 %
